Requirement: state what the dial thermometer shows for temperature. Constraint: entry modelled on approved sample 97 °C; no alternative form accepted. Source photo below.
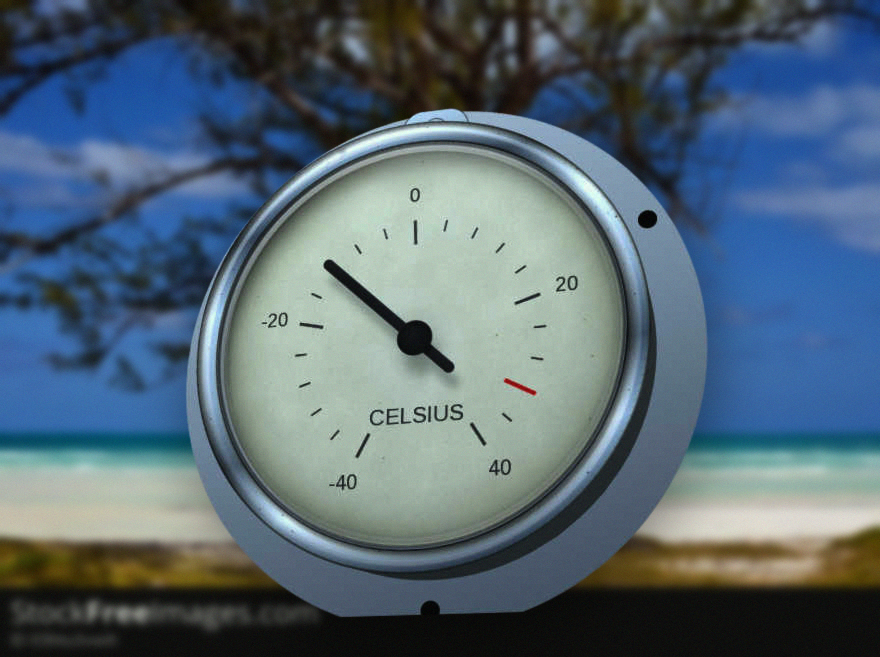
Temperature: -12 °C
